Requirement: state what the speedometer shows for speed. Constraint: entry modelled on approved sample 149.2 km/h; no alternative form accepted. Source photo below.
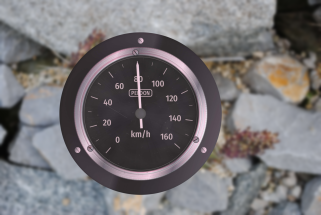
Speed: 80 km/h
